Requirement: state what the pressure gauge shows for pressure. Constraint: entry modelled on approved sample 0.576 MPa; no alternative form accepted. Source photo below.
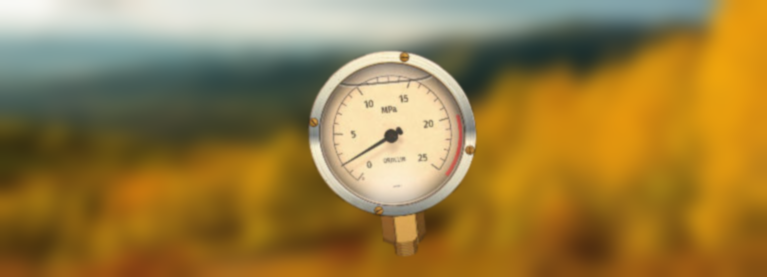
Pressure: 2 MPa
